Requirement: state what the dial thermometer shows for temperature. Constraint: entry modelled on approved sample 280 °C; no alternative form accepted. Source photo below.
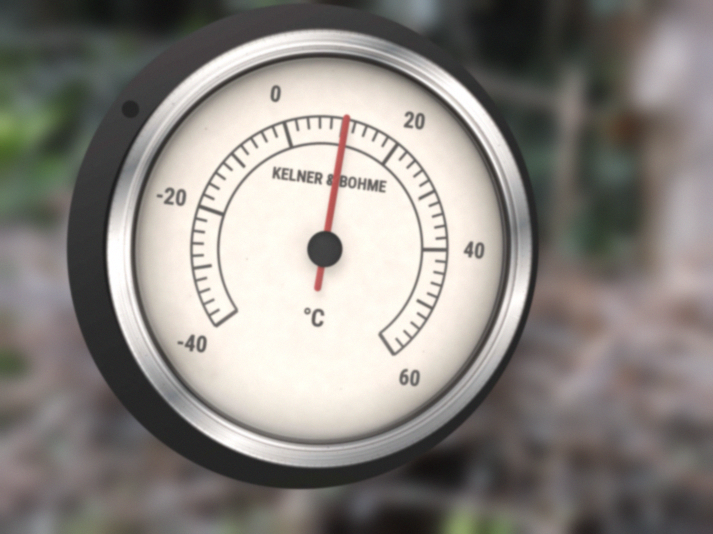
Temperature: 10 °C
